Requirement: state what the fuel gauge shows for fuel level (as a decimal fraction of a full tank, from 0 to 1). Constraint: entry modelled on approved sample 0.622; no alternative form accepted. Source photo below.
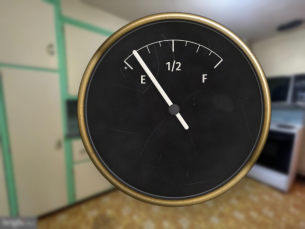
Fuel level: 0.125
